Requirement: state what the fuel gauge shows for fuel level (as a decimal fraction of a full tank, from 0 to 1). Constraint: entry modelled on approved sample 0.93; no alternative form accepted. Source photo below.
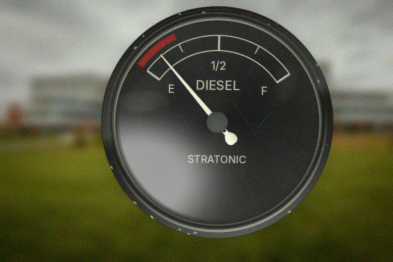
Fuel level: 0.125
